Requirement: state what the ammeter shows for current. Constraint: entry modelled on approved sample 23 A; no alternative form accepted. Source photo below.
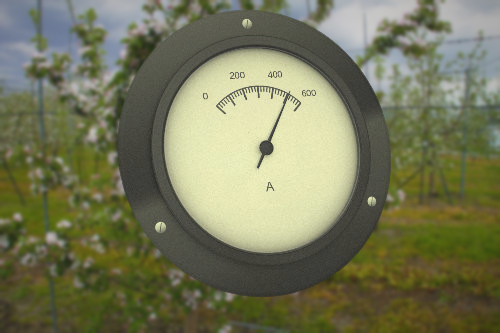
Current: 500 A
